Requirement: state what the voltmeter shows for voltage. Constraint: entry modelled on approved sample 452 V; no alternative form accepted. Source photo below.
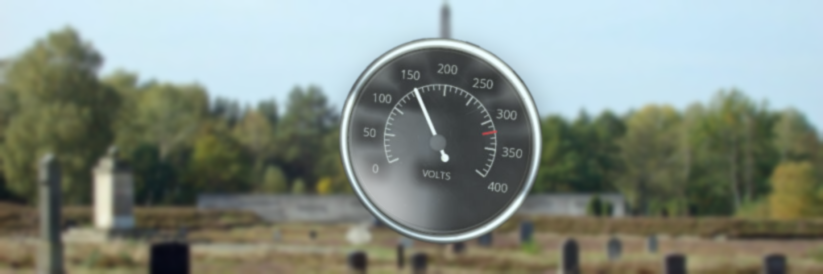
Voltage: 150 V
